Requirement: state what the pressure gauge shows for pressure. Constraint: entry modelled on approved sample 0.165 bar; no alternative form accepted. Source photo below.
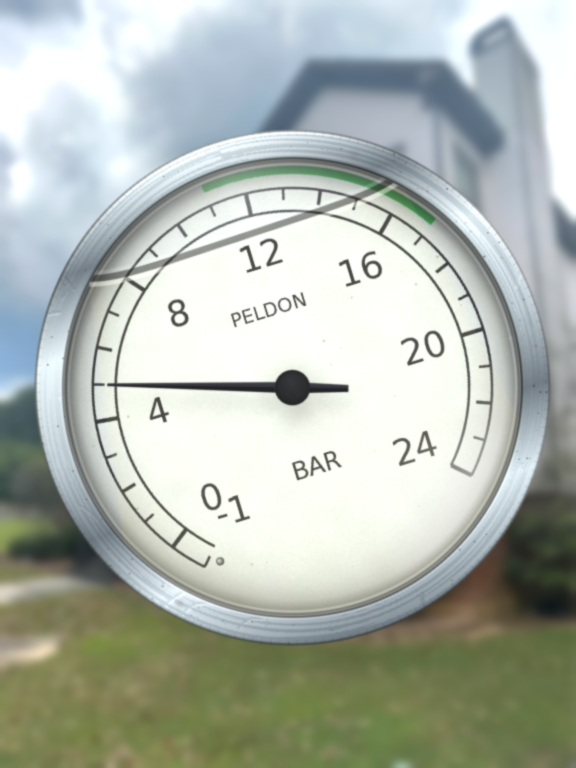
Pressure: 5 bar
